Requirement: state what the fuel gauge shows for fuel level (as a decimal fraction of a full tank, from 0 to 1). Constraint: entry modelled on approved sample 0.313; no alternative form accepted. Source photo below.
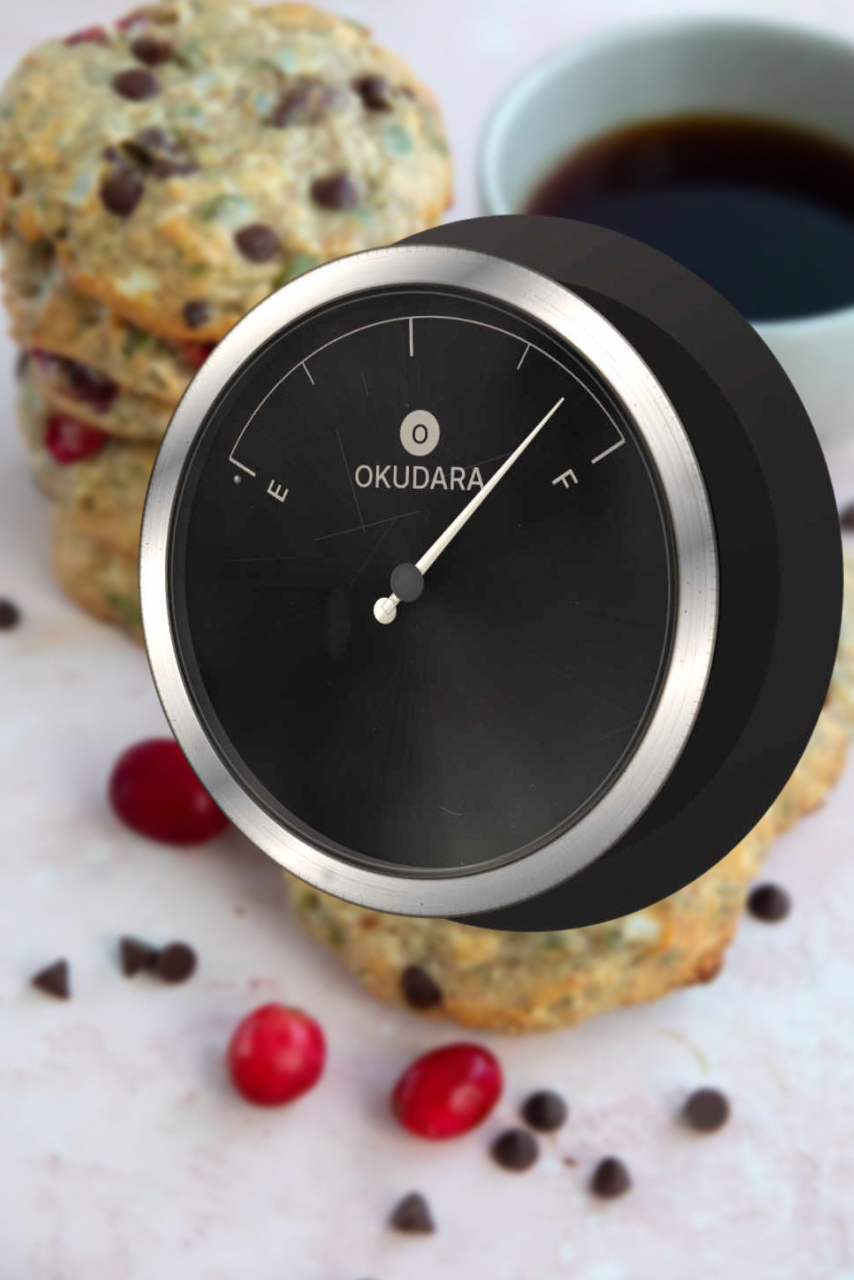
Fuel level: 0.875
